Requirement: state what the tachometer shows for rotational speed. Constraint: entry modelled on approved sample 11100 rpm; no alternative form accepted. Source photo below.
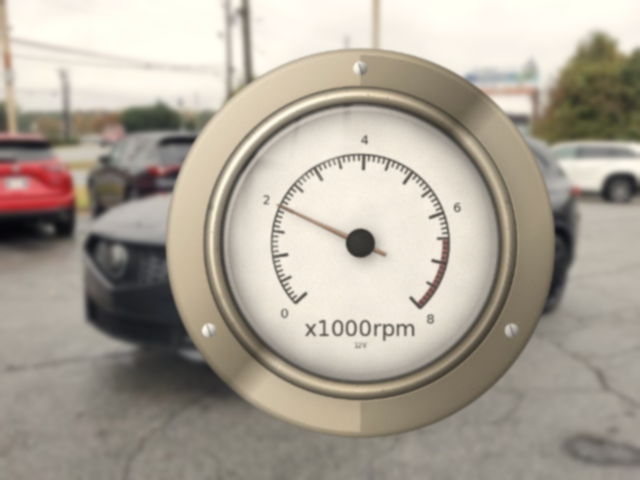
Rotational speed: 2000 rpm
